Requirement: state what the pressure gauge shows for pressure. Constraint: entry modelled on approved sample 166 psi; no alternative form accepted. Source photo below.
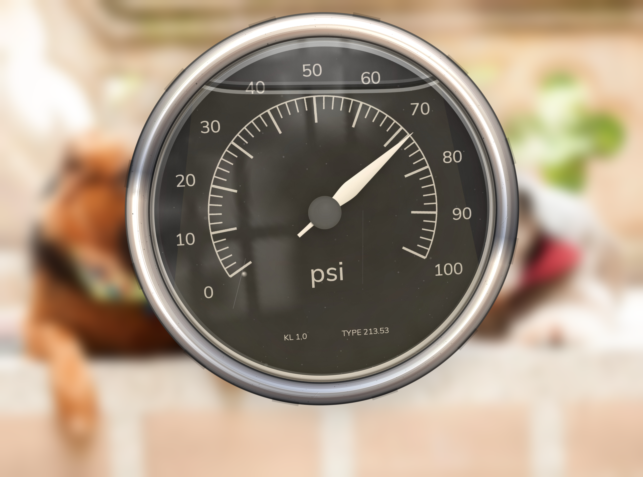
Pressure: 72 psi
